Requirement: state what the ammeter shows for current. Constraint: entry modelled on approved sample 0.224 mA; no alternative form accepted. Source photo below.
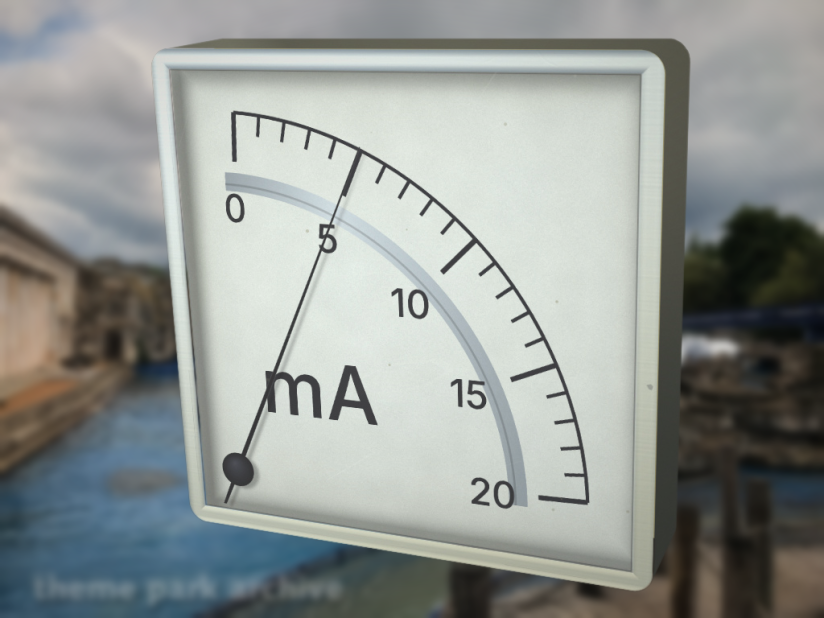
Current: 5 mA
